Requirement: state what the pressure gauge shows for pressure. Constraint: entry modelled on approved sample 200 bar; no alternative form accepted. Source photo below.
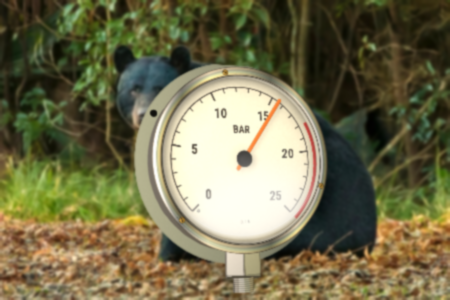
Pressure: 15.5 bar
